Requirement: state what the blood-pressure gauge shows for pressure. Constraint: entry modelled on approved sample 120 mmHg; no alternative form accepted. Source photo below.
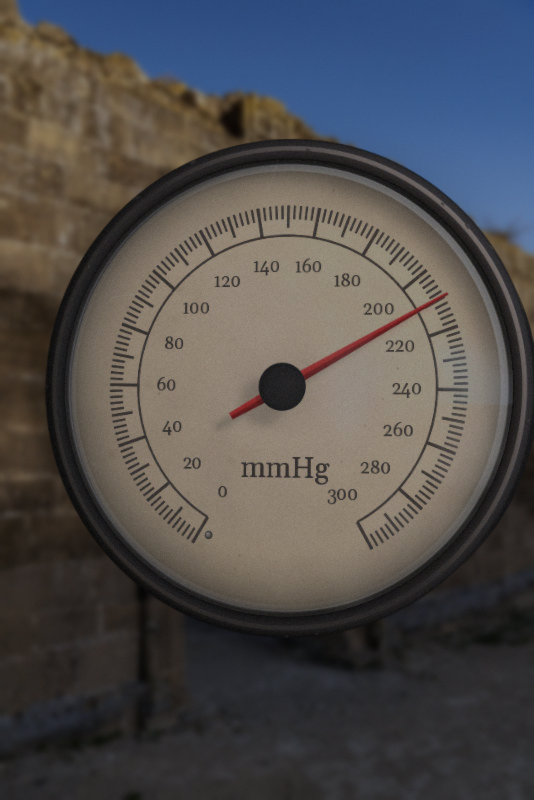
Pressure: 210 mmHg
